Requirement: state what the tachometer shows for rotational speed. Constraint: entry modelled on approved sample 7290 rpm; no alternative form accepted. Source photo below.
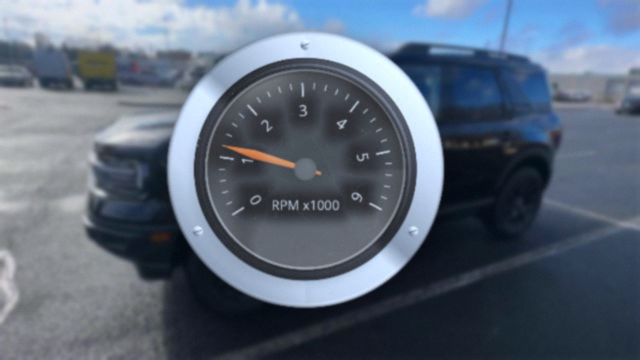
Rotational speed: 1200 rpm
